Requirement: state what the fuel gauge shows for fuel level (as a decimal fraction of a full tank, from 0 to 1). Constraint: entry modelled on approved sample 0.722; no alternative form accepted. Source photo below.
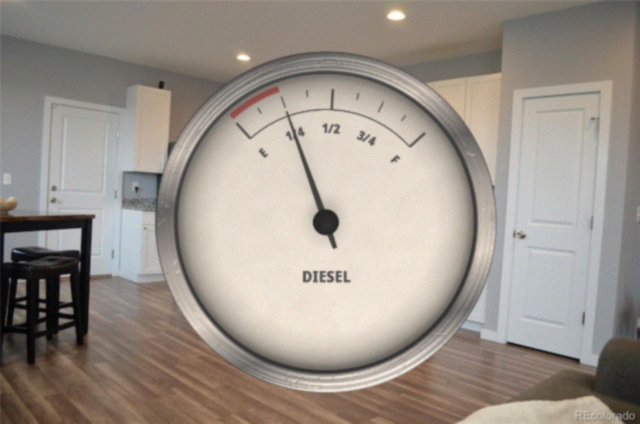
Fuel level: 0.25
